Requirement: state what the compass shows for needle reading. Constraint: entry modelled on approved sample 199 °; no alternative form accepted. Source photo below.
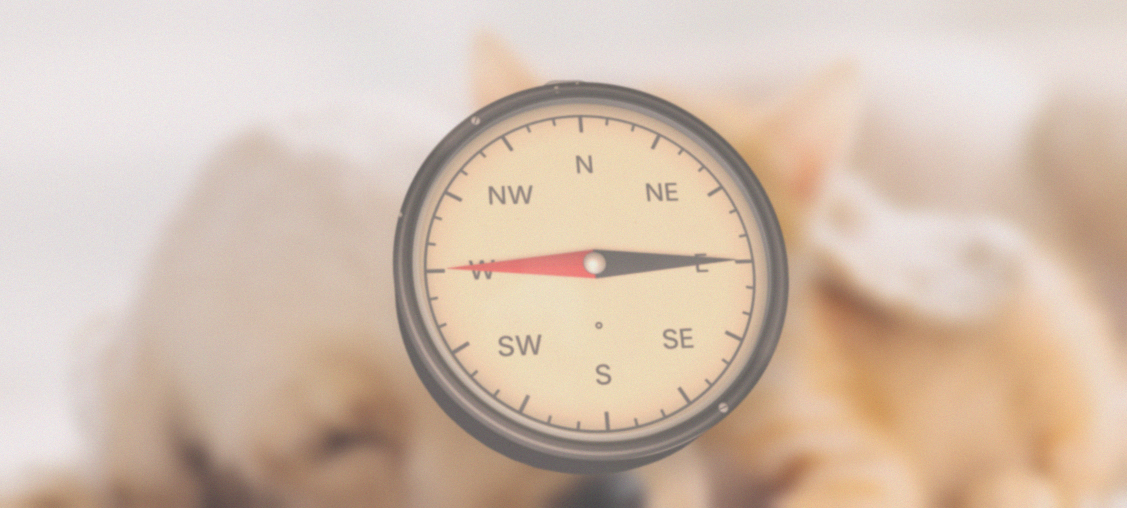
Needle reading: 270 °
